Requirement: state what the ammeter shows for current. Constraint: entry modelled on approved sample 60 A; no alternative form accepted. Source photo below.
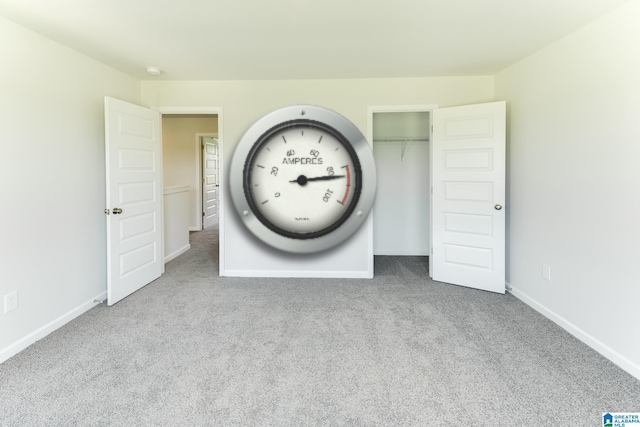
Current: 85 A
